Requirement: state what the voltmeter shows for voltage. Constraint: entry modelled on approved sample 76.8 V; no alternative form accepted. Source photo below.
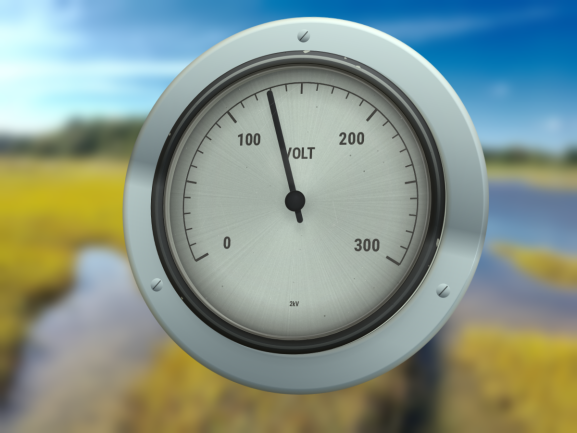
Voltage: 130 V
